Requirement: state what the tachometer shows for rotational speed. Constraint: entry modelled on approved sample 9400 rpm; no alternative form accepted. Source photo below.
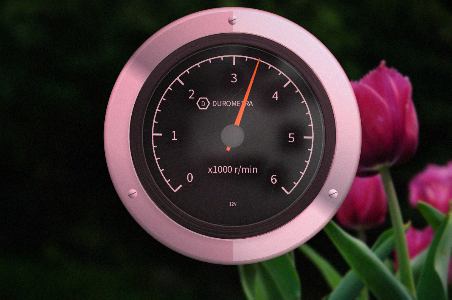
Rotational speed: 3400 rpm
